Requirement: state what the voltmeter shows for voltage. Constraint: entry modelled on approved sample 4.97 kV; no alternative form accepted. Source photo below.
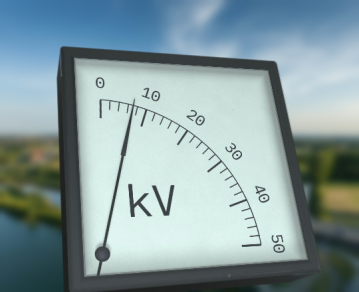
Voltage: 7 kV
